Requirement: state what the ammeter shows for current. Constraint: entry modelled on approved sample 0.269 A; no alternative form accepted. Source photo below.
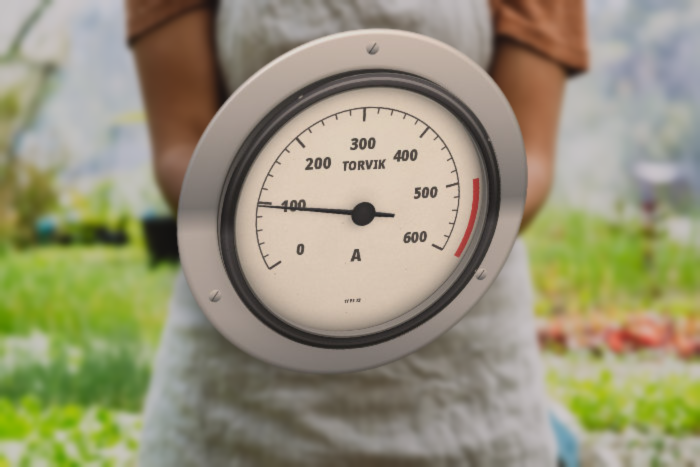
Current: 100 A
